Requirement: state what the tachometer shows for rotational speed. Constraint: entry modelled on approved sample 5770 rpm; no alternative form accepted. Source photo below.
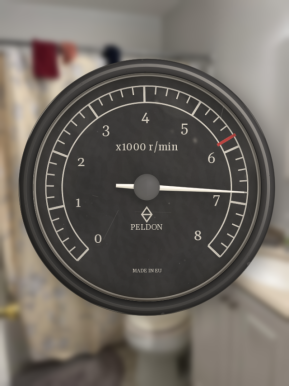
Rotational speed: 6800 rpm
